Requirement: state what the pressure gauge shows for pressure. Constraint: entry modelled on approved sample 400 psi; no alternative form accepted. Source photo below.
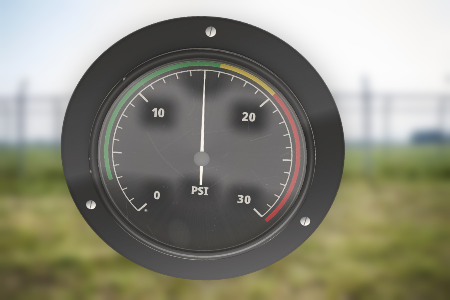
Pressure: 15 psi
